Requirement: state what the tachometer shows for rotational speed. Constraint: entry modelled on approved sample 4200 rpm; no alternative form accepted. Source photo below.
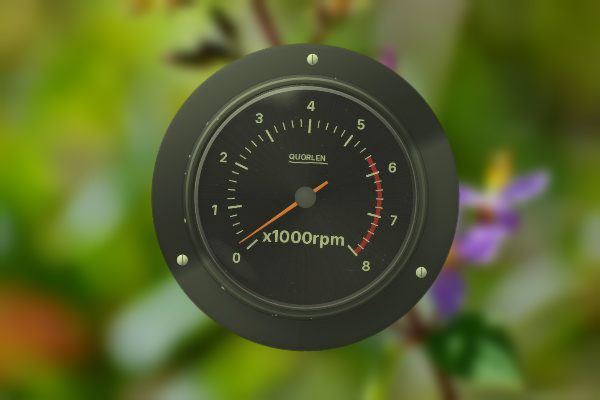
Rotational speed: 200 rpm
